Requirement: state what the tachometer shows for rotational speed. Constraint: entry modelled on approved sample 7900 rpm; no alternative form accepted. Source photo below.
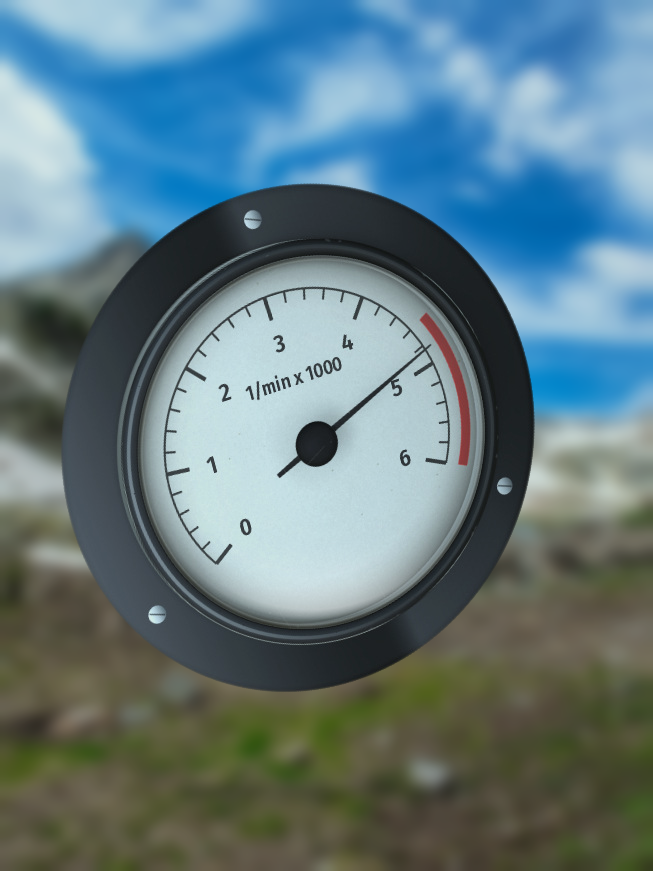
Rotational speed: 4800 rpm
